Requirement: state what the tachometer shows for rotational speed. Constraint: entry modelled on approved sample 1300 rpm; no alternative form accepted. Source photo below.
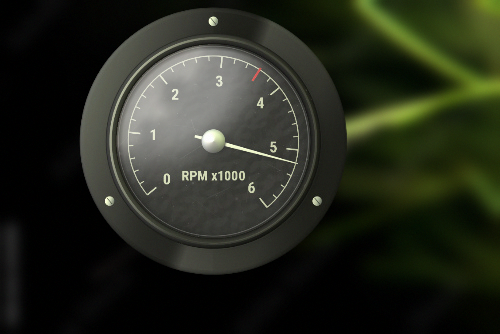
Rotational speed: 5200 rpm
